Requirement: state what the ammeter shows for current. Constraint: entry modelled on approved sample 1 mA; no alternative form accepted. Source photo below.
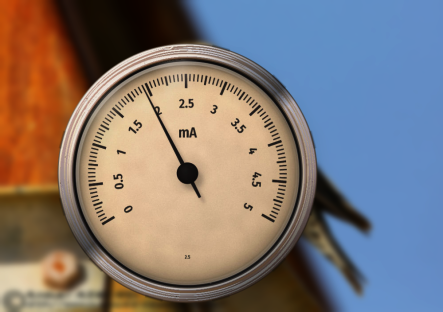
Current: 1.95 mA
